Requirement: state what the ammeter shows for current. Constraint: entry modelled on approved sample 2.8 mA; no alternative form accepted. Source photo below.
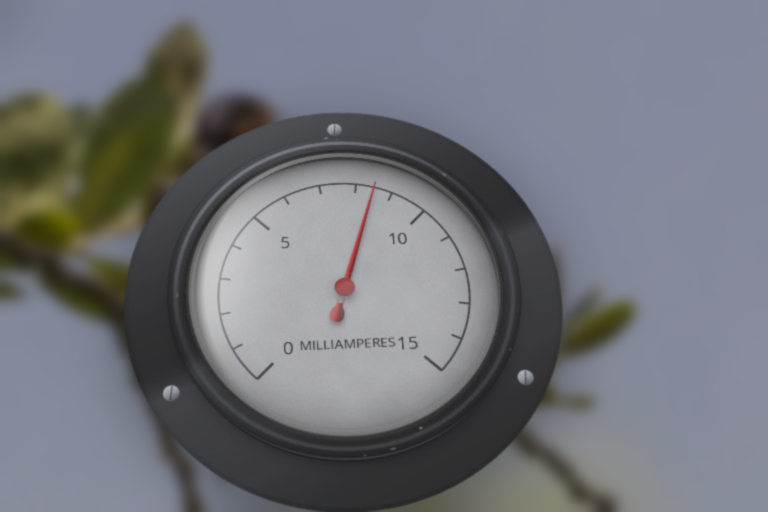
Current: 8.5 mA
